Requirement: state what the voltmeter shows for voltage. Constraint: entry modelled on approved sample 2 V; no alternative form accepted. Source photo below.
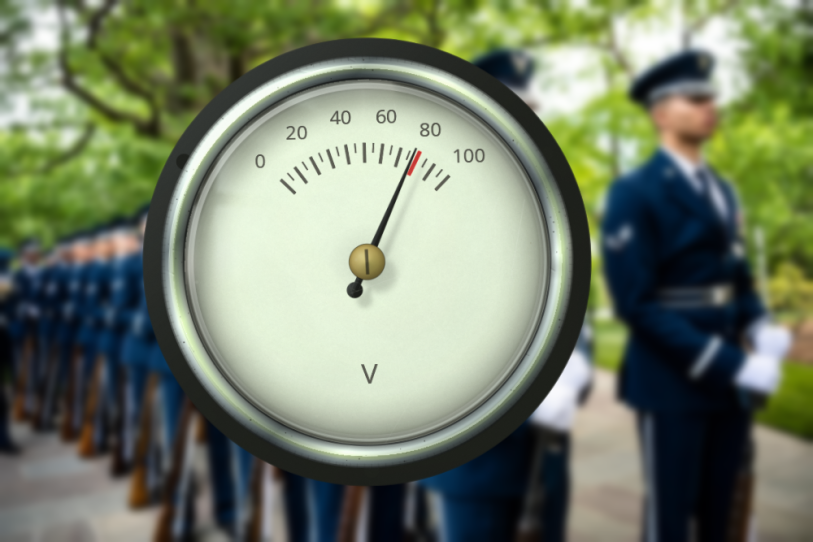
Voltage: 77.5 V
